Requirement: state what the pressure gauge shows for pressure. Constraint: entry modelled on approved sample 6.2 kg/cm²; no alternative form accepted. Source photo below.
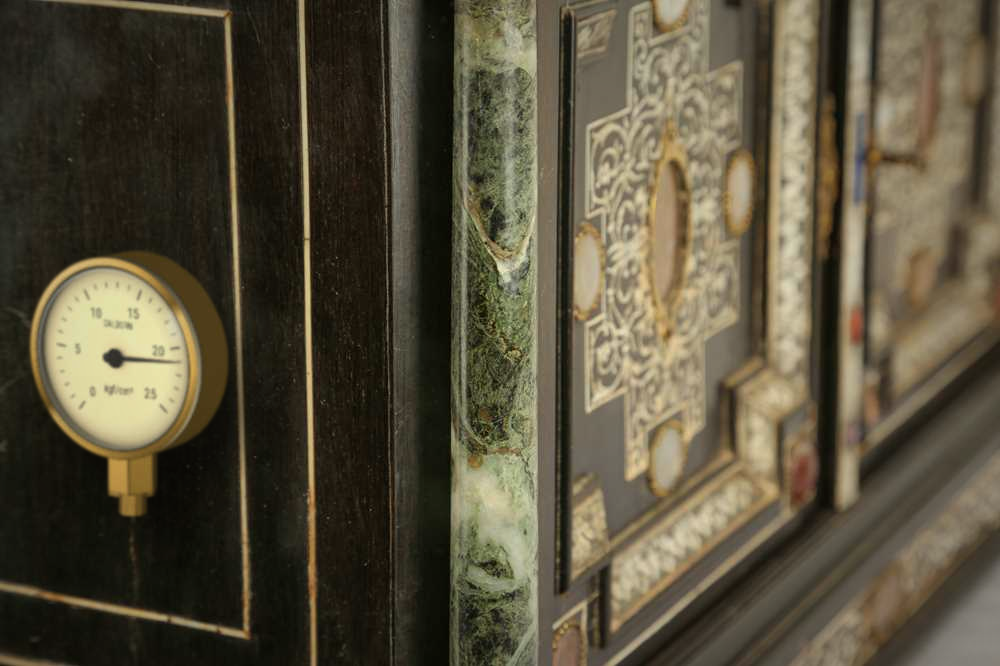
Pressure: 21 kg/cm²
